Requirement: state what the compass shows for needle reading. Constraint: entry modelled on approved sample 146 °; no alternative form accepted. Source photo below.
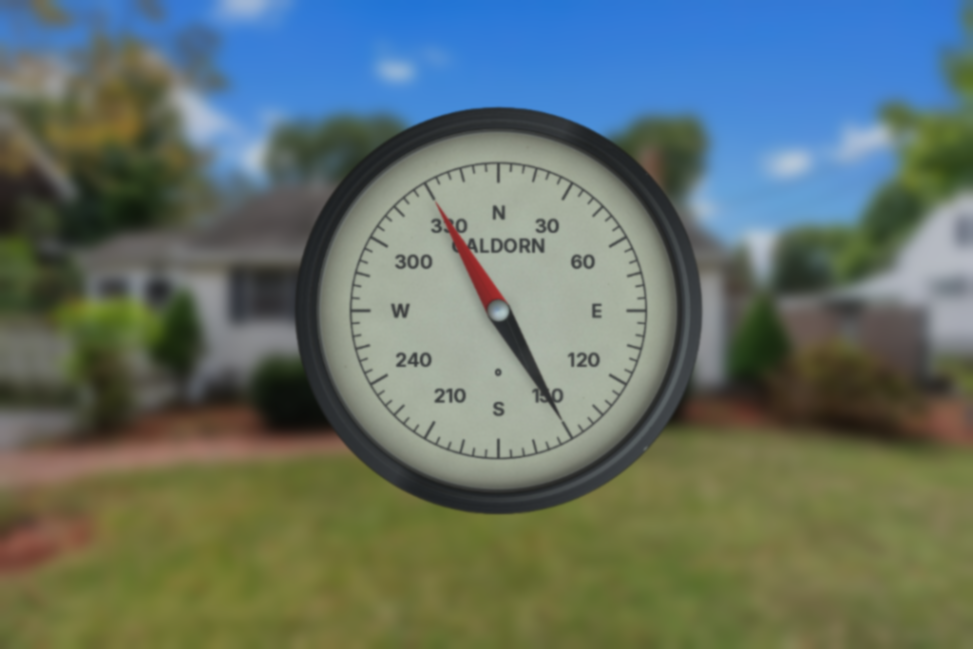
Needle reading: 330 °
